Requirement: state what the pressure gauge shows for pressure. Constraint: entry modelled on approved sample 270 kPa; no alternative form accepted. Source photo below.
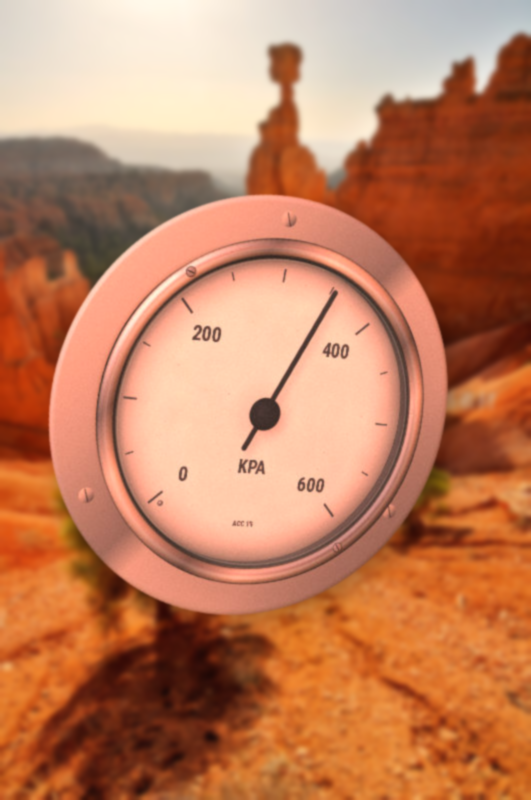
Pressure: 350 kPa
